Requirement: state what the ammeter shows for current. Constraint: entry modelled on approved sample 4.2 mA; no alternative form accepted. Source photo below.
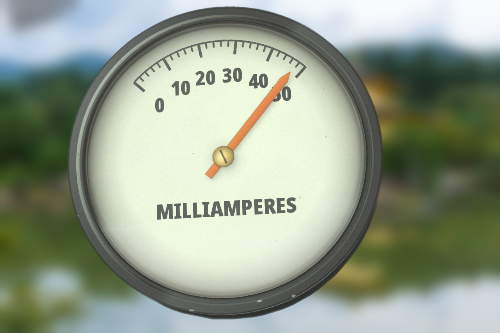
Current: 48 mA
